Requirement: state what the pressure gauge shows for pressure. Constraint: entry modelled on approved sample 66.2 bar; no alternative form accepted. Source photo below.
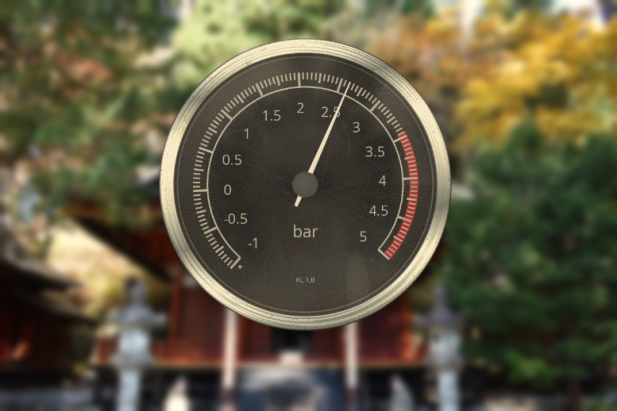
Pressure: 2.6 bar
